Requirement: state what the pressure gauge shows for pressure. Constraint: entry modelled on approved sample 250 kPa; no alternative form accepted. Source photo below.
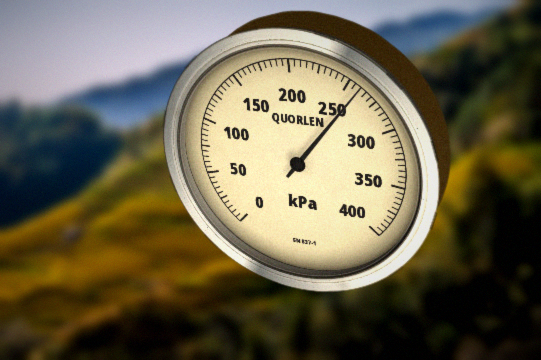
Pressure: 260 kPa
